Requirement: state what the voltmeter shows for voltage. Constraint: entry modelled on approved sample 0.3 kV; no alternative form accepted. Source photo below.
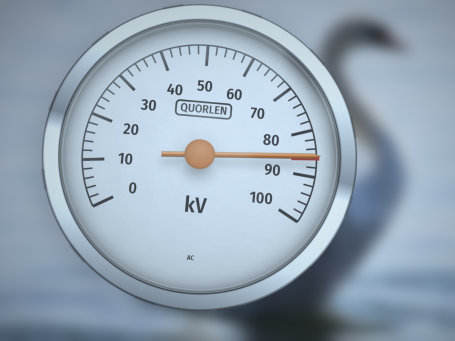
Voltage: 86 kV
